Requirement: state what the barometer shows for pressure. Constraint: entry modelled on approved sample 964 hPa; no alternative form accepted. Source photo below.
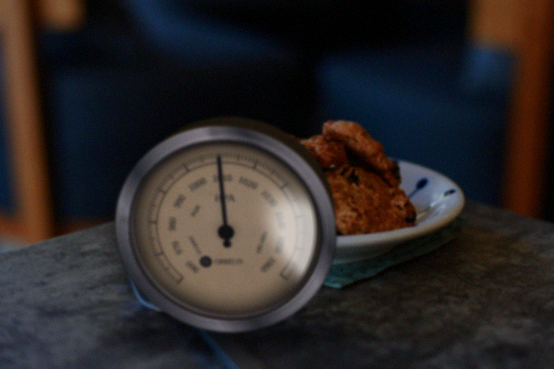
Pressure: 1010 hPa
